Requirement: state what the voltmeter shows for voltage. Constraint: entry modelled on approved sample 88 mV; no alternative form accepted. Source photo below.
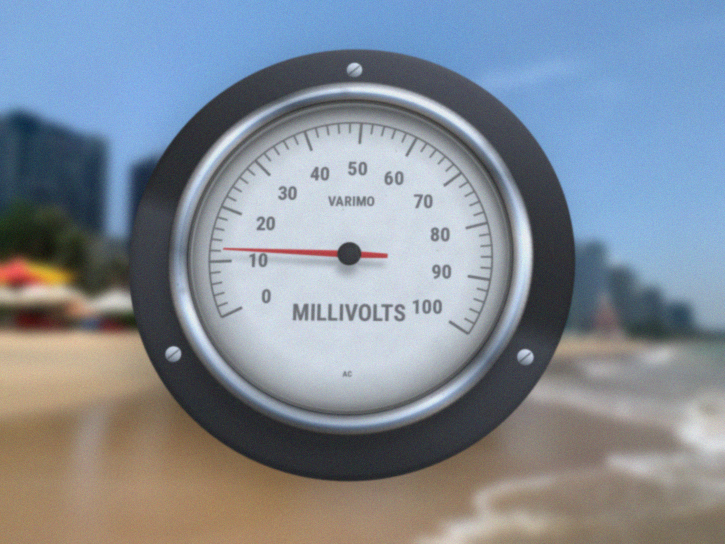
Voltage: 12 mV
